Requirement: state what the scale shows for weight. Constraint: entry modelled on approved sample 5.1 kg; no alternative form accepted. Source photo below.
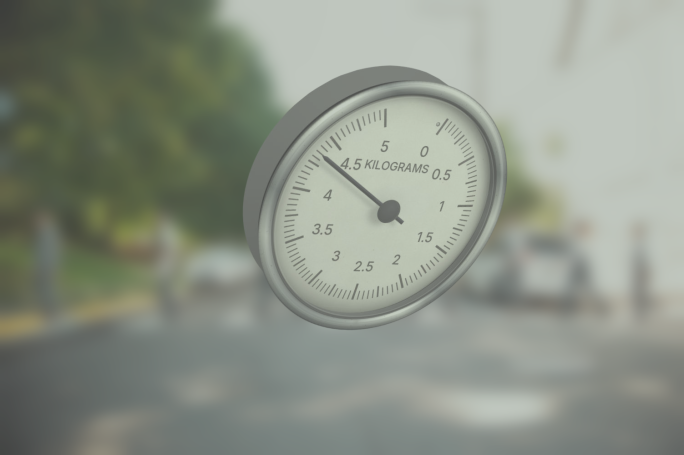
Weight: 4.35 kg
